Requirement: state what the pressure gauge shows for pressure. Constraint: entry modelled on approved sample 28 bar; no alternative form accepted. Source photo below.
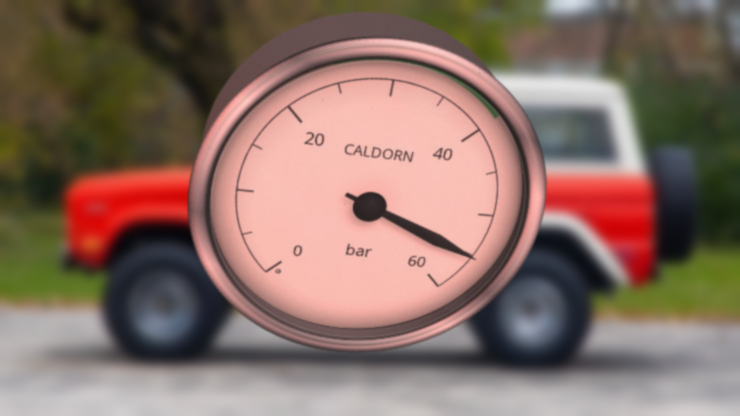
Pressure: 55 bar
